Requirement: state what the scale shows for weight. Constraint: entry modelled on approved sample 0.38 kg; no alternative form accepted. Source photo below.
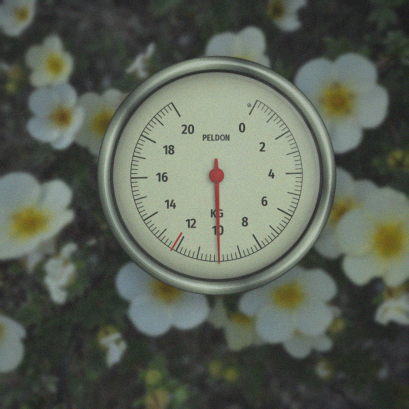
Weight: 10 kg
